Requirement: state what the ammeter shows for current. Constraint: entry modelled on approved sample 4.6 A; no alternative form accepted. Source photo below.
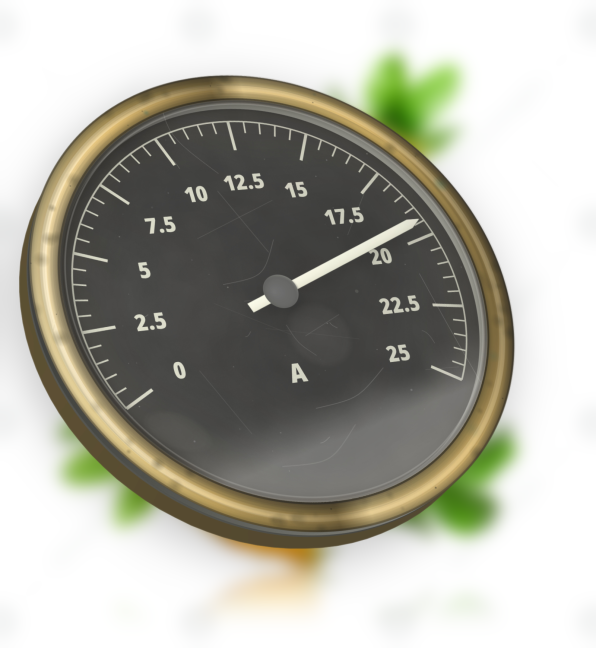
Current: 19.5 A
